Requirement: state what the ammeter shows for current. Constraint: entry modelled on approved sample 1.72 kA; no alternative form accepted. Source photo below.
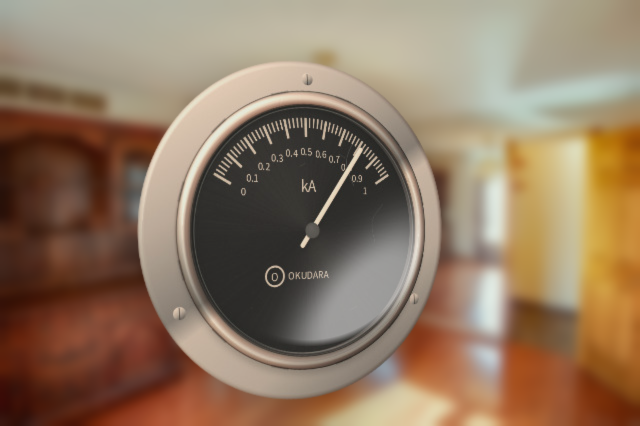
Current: 0.8 kA
